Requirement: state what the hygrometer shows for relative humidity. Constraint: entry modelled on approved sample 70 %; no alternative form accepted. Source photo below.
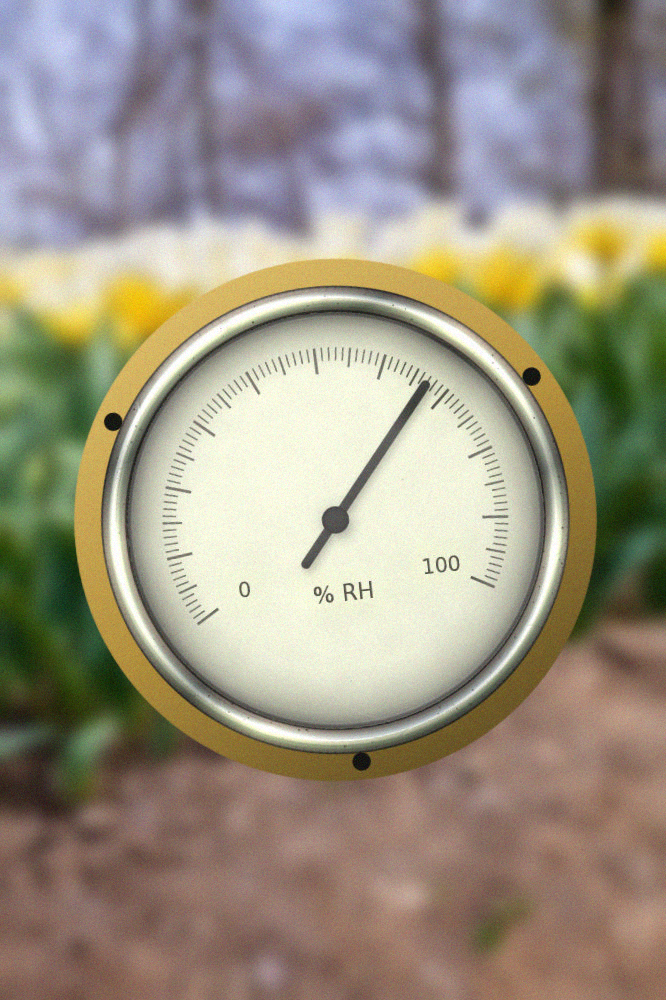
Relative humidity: 67 %
